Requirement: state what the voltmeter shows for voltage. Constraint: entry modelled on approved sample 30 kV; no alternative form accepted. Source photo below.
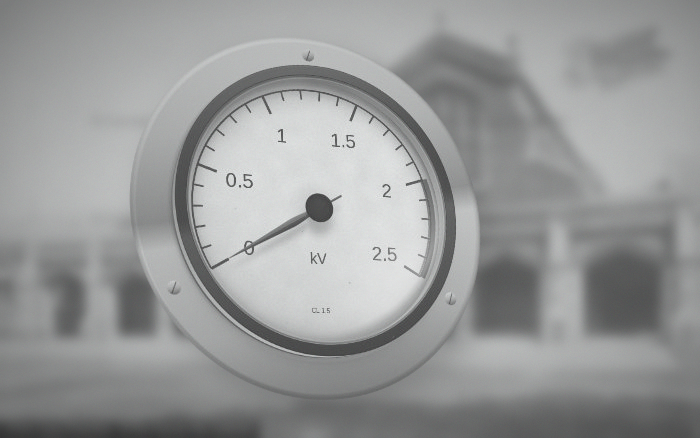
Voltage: 0 kV
